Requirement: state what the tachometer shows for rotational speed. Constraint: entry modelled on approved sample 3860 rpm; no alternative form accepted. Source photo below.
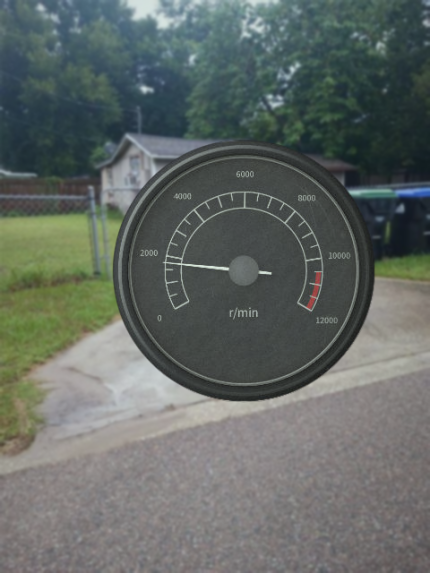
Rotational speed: 1750 rpm
